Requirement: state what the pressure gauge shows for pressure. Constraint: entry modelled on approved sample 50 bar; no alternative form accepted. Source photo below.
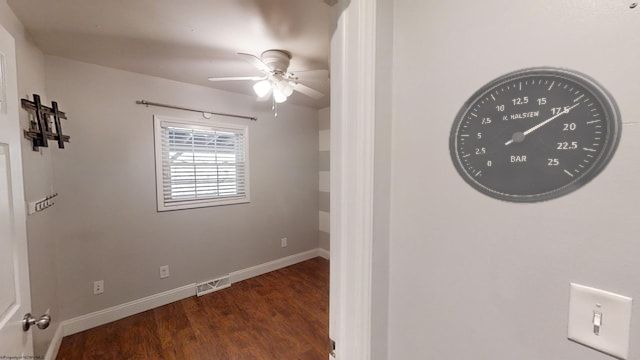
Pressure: 18 bar
